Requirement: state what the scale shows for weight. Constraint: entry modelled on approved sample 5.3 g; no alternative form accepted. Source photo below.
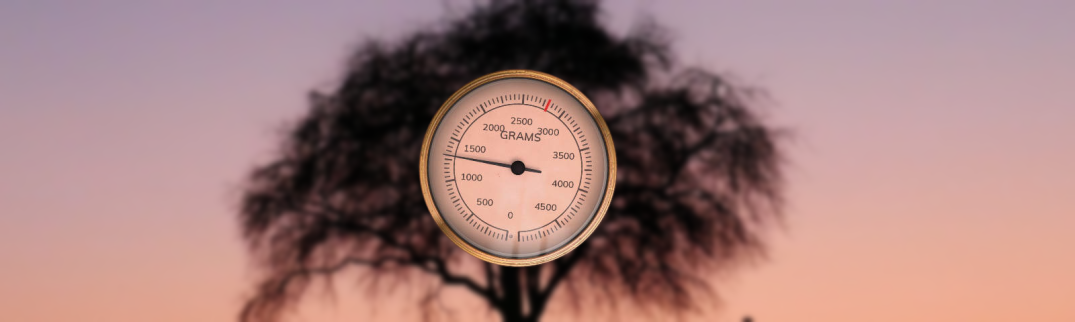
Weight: 1300 g
